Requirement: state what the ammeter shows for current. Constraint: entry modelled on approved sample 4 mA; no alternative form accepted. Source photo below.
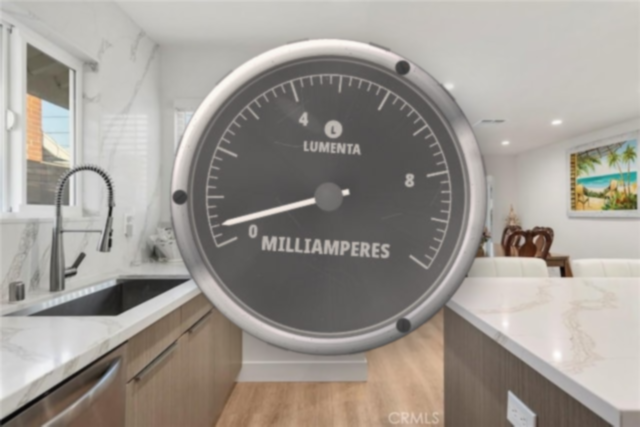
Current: 0.4 mA
